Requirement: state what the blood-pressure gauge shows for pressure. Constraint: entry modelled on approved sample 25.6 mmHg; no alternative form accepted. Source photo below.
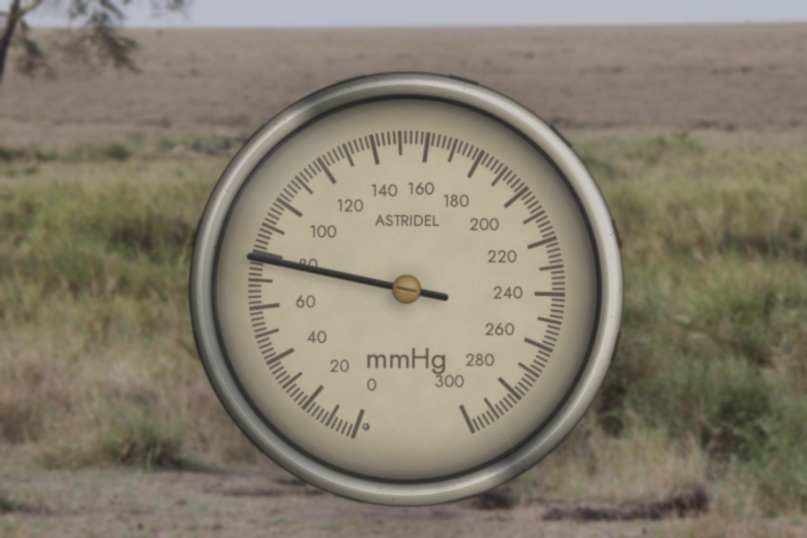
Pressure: 78 mmHg
